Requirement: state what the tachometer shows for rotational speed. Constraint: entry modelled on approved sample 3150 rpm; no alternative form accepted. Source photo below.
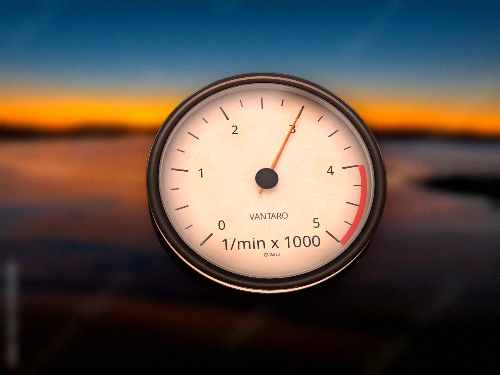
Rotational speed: 3000 rpm
